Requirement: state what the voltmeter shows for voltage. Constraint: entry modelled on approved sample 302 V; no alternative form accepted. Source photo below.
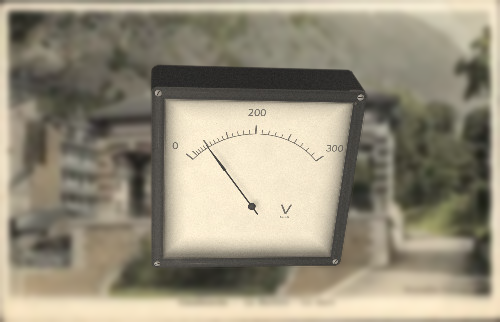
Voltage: 100 V
